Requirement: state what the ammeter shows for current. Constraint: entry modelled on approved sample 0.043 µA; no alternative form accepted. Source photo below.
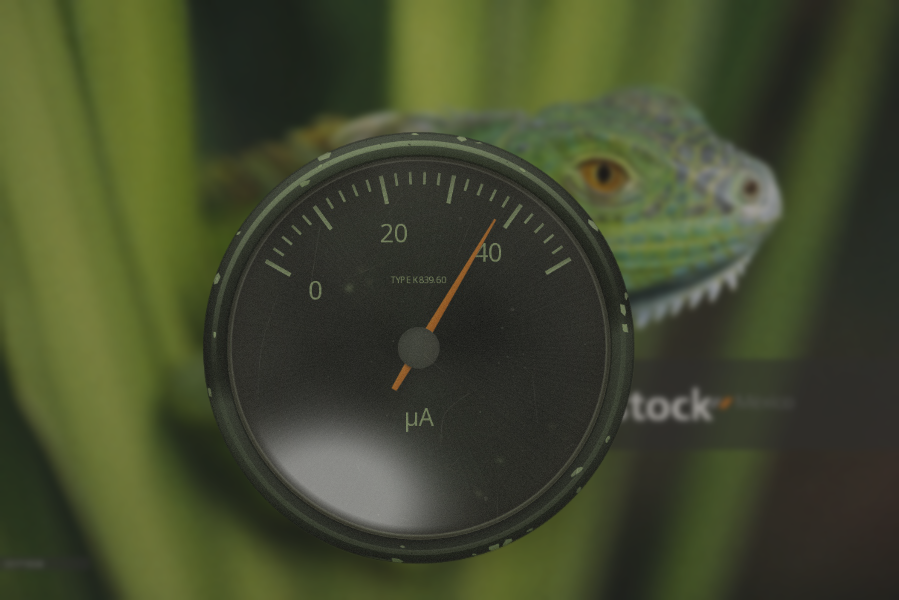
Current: 38 µA
